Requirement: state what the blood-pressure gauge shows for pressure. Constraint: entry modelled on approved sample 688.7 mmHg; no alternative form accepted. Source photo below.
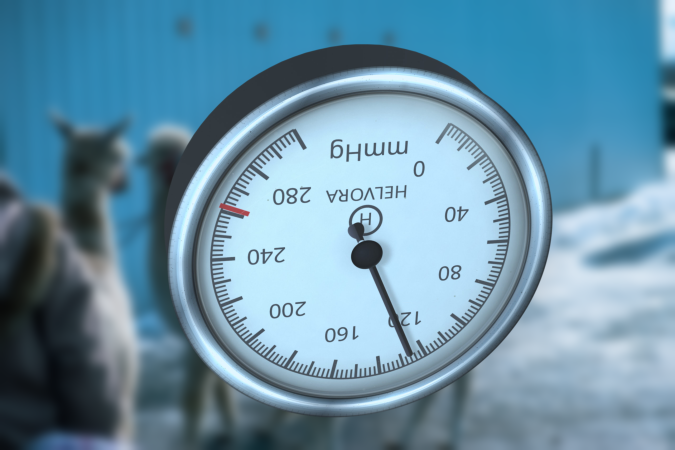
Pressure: 126 mmHg
